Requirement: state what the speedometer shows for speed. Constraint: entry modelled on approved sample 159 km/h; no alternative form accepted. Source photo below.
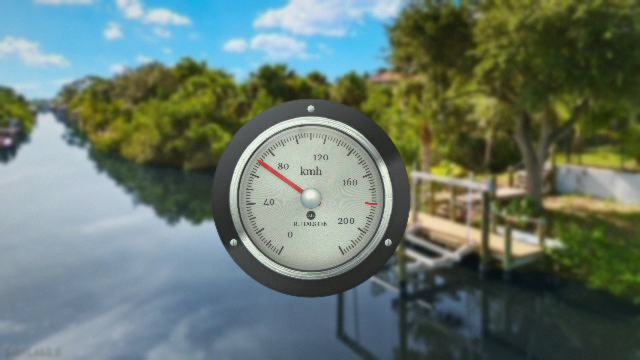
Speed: 70 km/h
